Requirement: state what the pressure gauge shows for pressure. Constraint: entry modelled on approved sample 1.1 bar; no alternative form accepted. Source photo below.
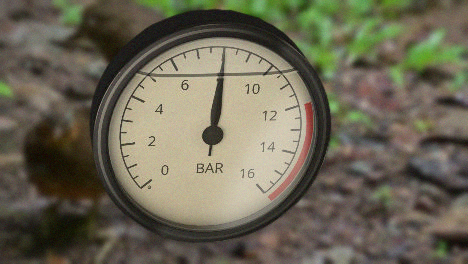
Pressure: 8 bar
